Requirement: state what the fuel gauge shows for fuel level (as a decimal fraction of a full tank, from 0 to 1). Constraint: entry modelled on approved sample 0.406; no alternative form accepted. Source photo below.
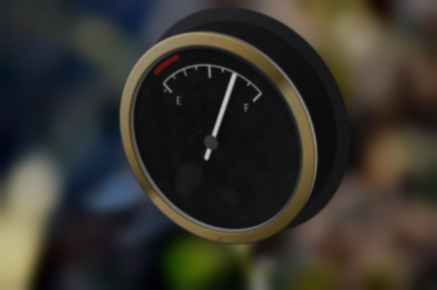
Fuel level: 0.75
